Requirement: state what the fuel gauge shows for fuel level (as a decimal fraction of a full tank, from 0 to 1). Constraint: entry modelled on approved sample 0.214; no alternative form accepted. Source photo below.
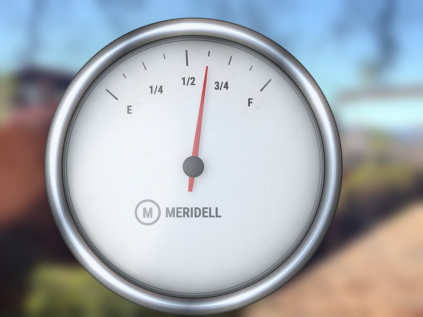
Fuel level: 0.625
